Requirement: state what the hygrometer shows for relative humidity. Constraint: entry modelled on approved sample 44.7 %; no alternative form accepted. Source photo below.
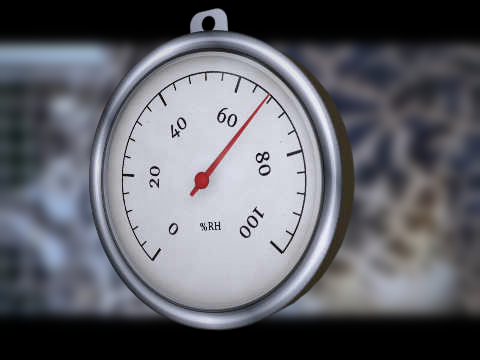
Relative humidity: 68 %
